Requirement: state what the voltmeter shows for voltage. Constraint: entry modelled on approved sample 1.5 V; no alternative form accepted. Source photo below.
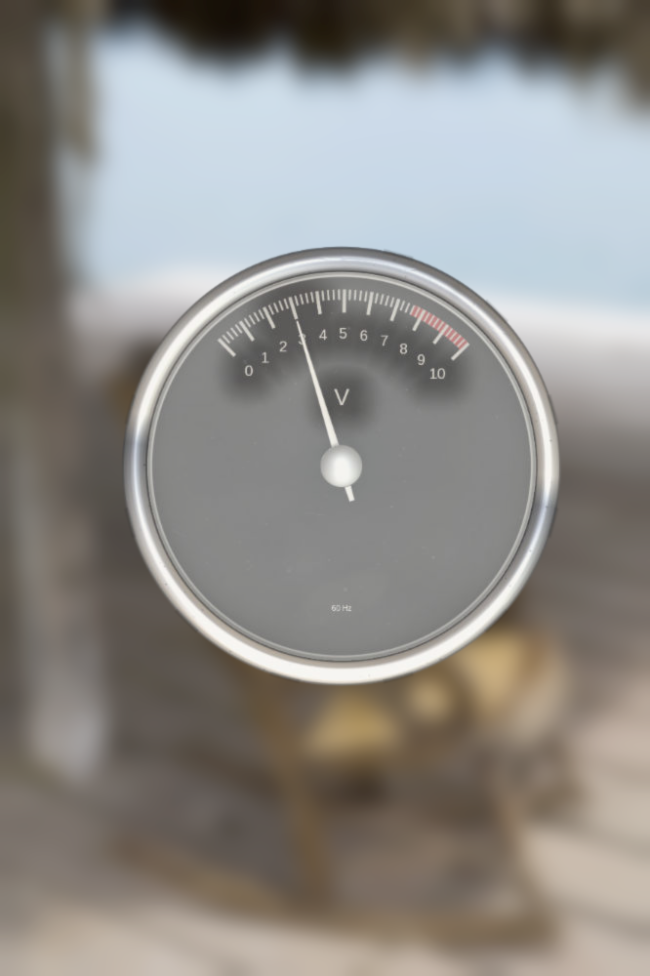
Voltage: 3 V
